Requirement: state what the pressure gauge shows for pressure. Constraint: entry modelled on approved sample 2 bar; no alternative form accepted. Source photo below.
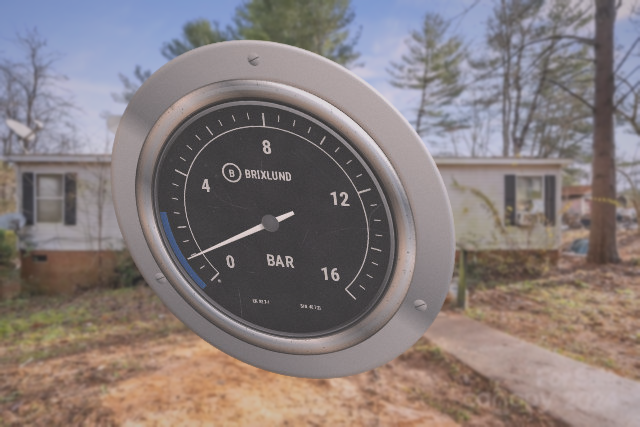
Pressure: 1 bar
